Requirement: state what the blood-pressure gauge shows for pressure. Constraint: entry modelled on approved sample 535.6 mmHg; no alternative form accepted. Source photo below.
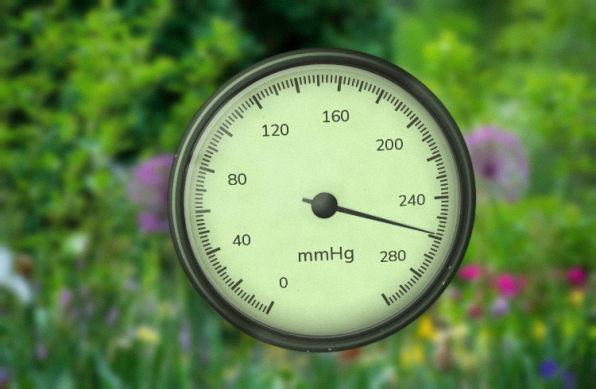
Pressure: 258 mmHg
